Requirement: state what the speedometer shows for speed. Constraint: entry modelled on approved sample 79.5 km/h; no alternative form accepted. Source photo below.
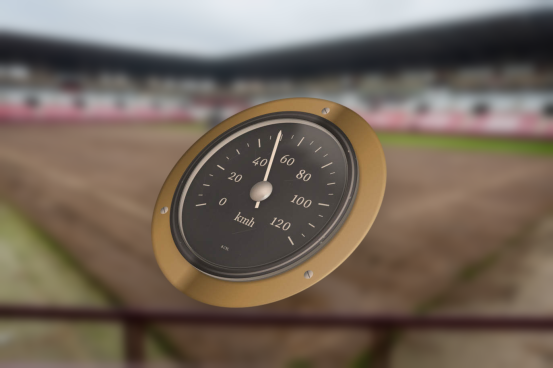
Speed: 50 km/h
